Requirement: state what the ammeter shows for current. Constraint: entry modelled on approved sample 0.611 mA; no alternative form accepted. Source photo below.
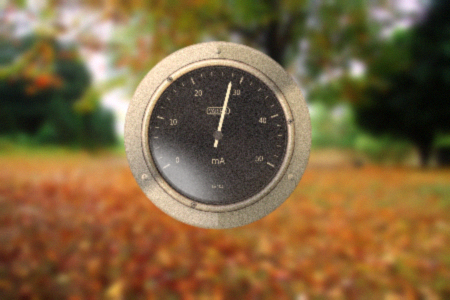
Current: 28 mA
